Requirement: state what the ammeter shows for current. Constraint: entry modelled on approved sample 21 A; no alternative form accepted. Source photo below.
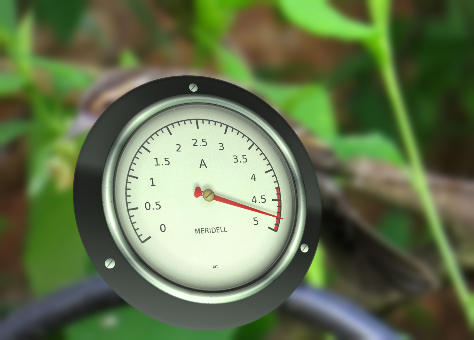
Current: 4.8 A
